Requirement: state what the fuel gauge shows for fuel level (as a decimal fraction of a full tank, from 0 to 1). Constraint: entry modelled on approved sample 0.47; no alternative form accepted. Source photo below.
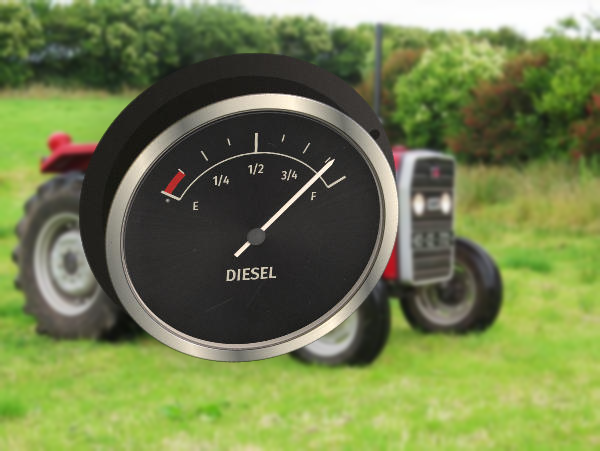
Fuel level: 0.875
